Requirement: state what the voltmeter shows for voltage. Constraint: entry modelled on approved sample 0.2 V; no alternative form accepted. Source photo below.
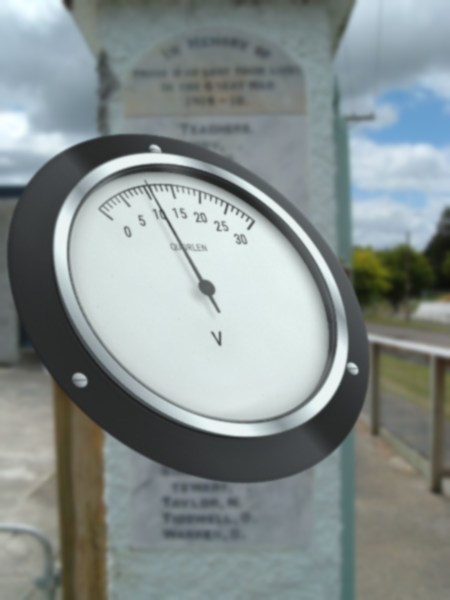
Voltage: 10 V
